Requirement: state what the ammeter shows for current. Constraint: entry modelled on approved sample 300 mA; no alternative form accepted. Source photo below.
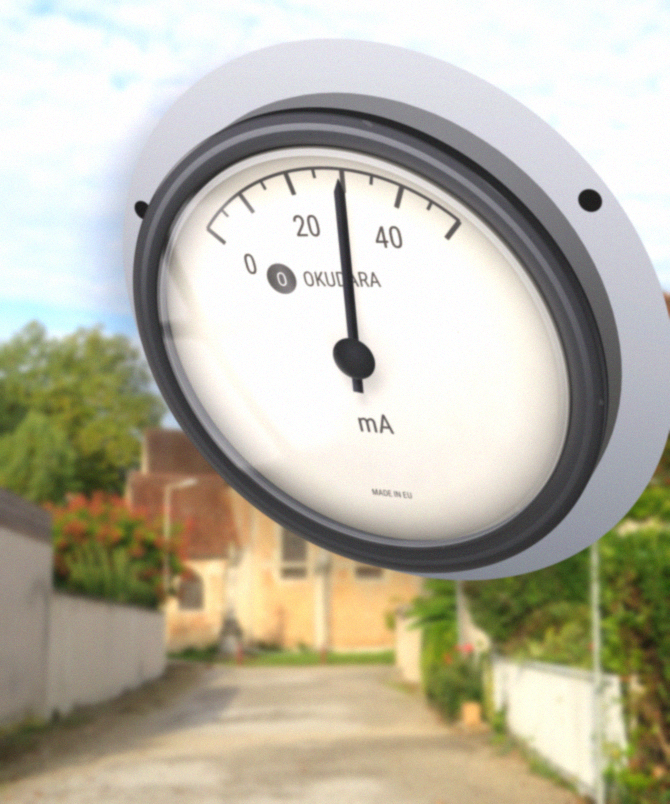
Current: 30 mA
